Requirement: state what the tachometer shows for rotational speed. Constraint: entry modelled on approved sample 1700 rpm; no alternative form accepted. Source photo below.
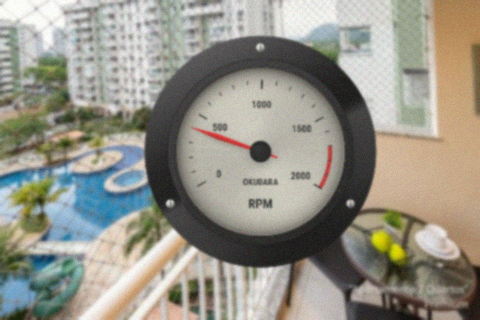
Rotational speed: 400 rpm
